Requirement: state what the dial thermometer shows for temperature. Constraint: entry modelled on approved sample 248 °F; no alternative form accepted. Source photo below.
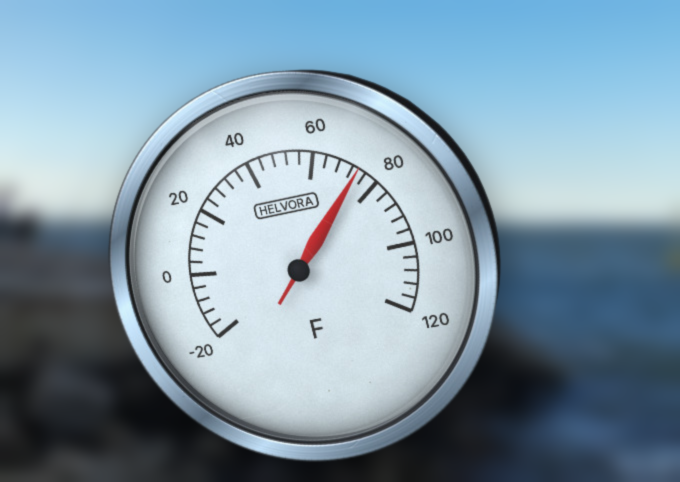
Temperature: 74 °F
